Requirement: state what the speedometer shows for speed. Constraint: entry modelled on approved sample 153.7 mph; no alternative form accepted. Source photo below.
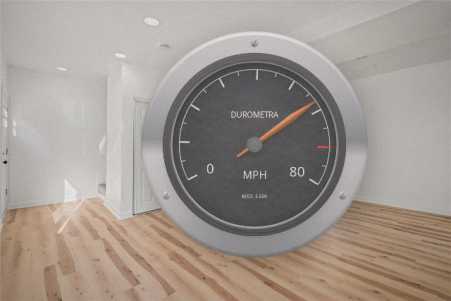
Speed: 57.5 mph
